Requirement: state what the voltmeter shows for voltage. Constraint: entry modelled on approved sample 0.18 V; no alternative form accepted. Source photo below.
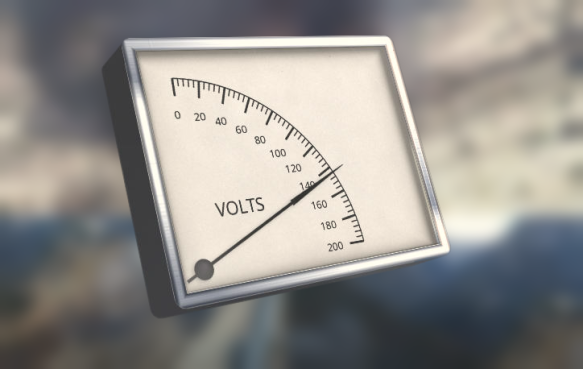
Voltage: 144 V
